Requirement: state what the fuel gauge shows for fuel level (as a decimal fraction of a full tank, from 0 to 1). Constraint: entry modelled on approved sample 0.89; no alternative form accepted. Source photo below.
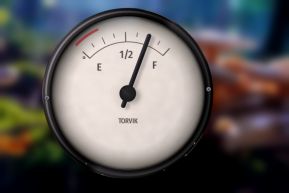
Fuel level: 0.75
